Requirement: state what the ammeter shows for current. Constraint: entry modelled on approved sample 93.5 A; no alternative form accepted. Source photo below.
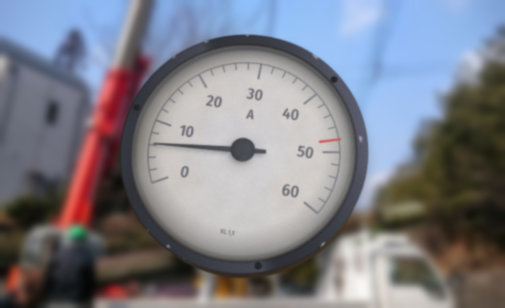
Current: 6 A
